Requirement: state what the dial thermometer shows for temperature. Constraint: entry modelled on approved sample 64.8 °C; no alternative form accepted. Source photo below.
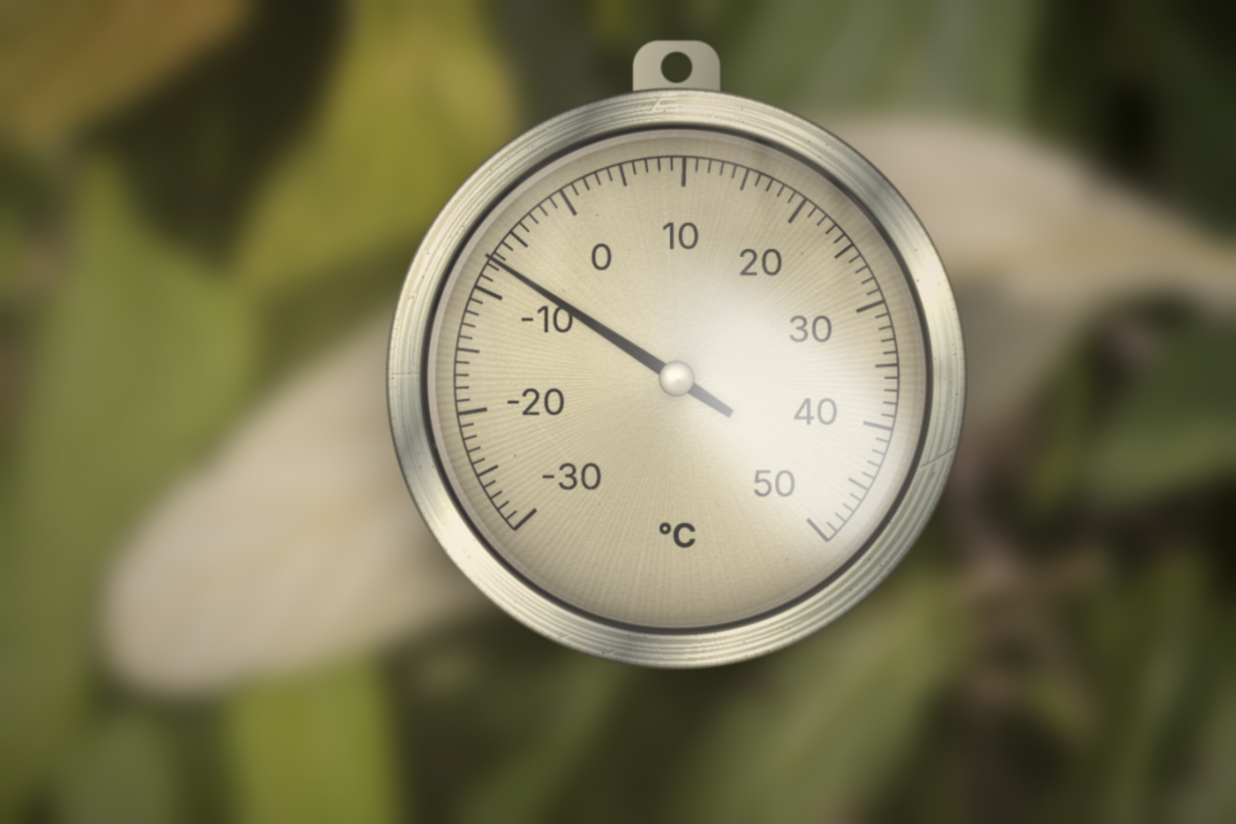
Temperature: -7.5 °C
